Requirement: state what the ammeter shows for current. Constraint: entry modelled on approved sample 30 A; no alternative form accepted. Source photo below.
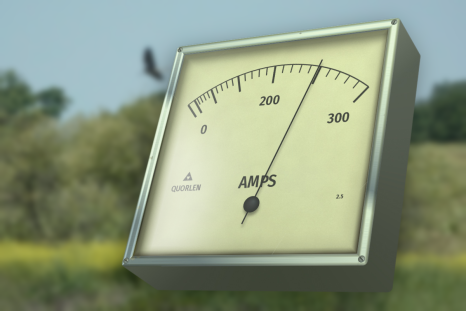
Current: 250 A
